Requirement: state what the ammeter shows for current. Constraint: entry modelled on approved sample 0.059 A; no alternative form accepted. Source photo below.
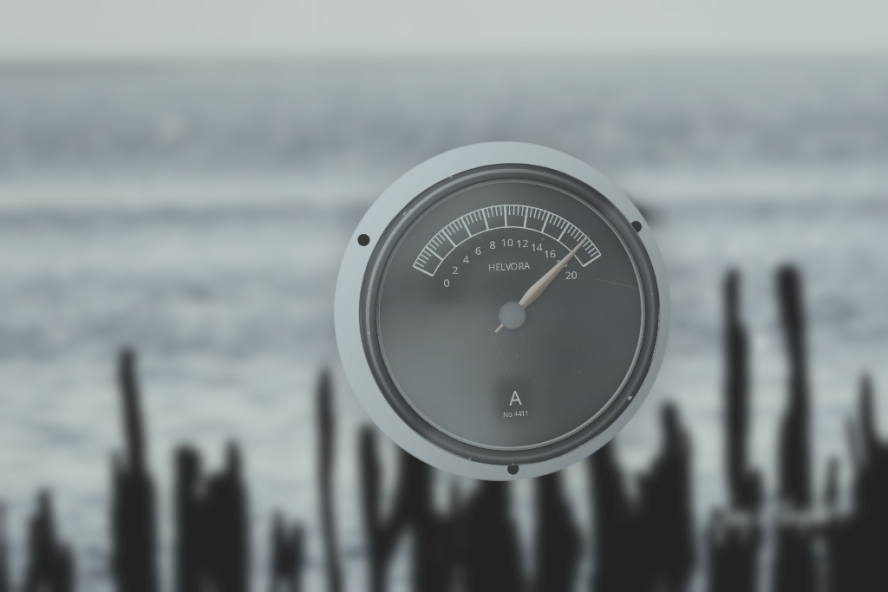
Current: 18 A
